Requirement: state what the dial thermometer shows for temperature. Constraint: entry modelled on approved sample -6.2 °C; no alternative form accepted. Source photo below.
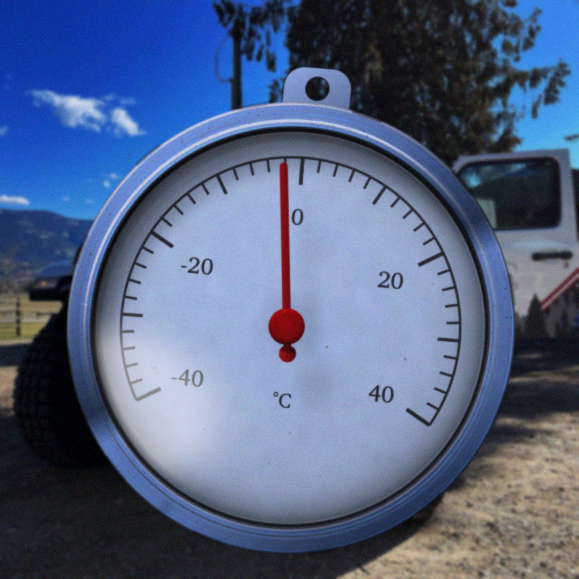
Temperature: -2 °C
